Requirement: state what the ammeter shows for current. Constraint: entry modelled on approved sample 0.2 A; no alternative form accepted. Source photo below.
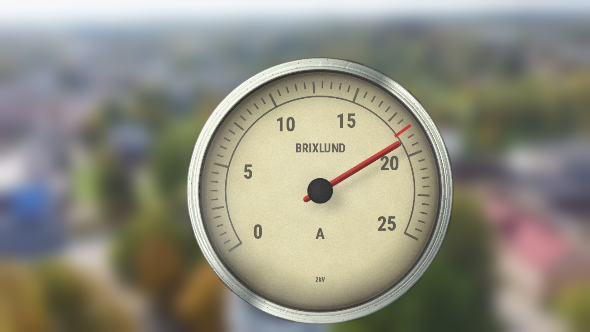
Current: 19 A
